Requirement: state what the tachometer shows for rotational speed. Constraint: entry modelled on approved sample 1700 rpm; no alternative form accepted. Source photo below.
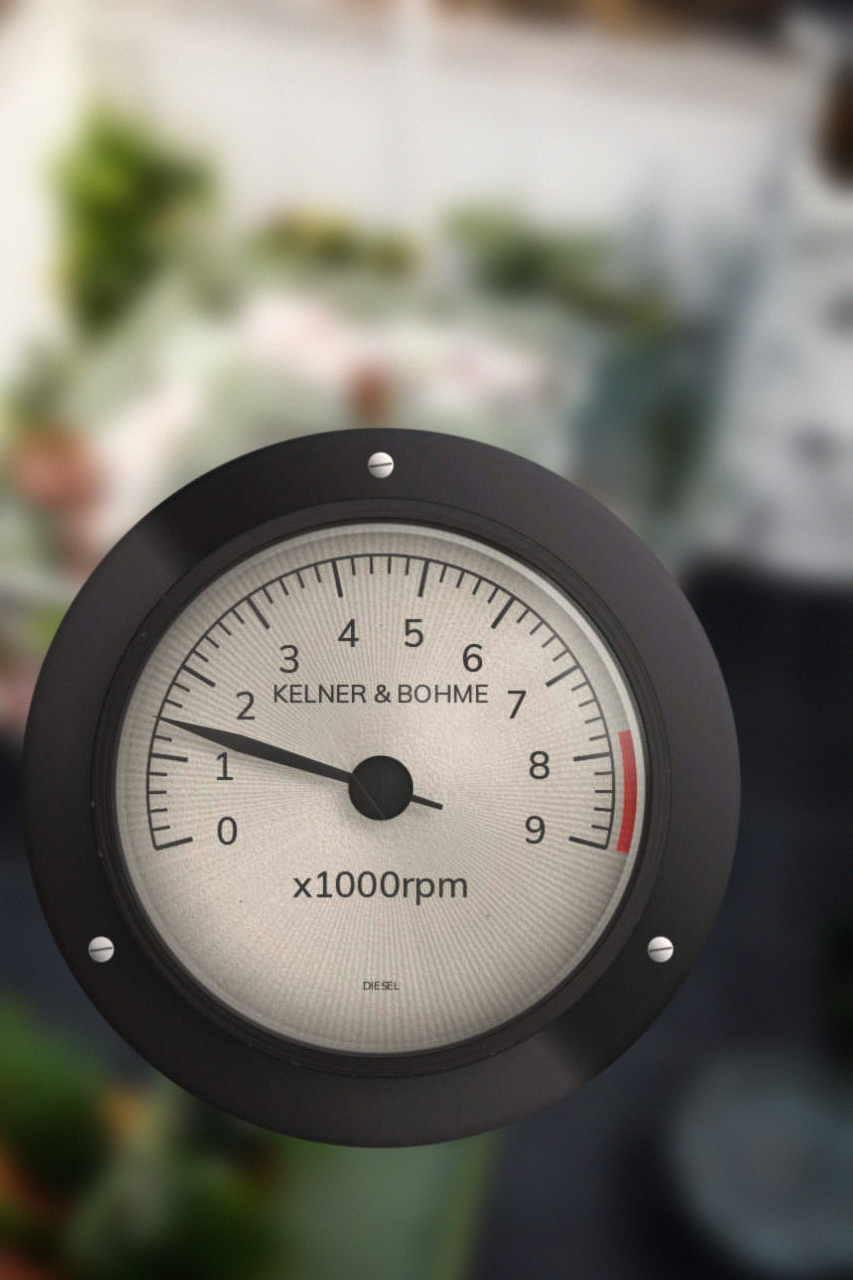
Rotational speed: 1400 rpm
